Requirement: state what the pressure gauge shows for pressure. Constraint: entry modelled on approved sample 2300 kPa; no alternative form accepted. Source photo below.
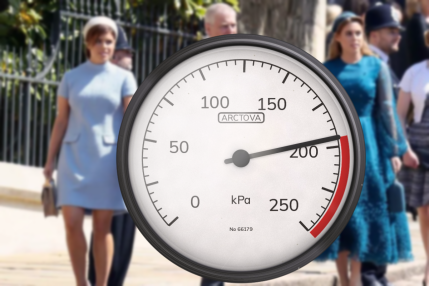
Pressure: 195 kPa
